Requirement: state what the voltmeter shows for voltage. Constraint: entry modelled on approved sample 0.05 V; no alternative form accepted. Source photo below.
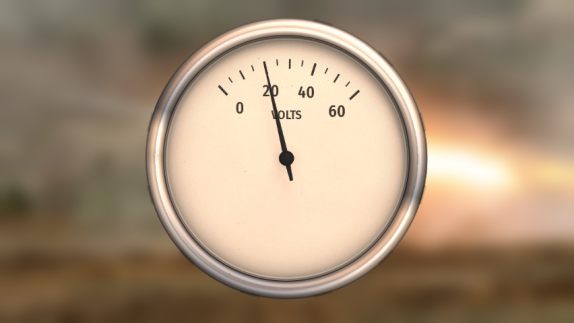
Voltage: 20 V
